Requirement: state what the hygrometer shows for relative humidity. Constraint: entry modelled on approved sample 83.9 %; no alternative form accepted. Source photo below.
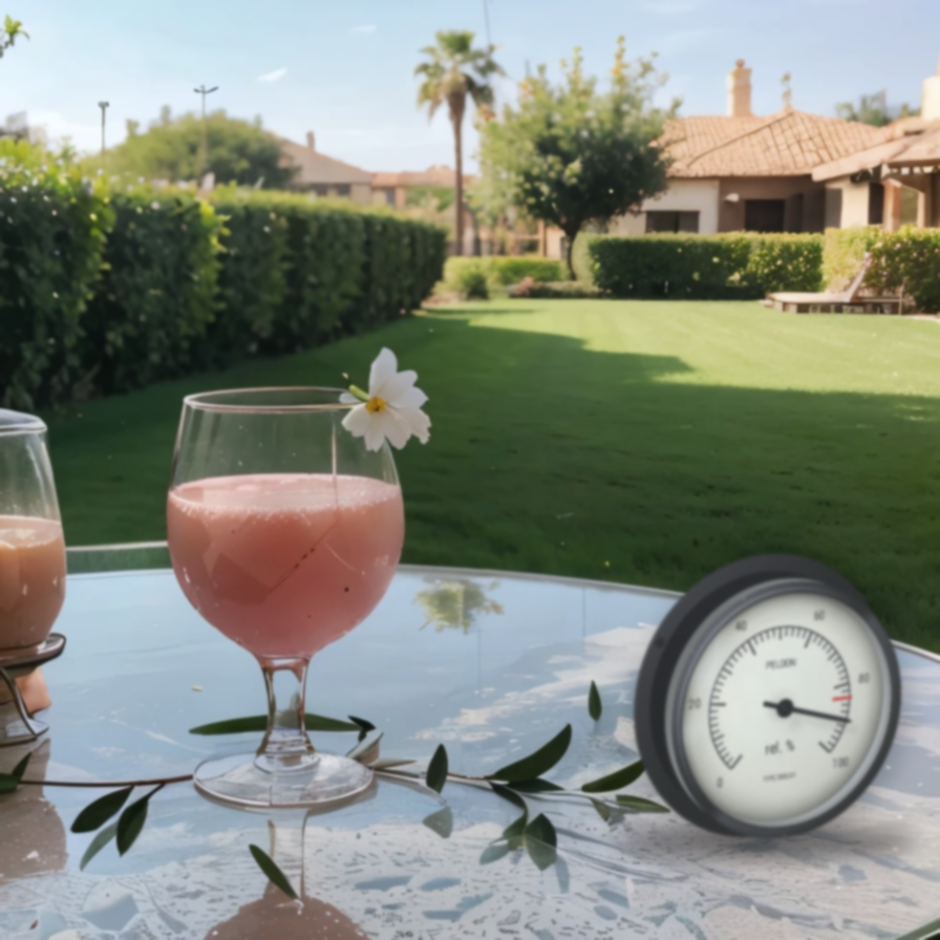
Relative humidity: 90 %
